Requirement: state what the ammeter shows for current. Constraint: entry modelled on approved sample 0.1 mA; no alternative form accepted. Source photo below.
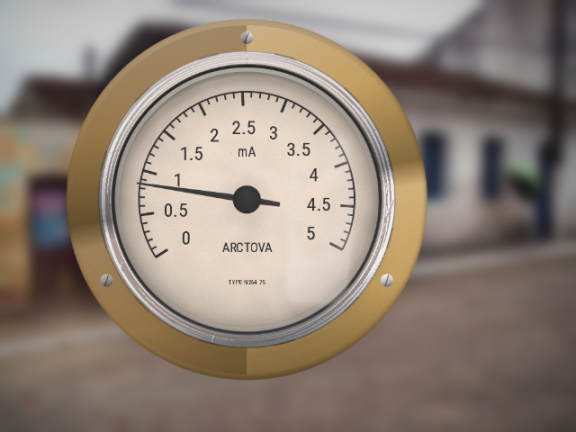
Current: 0.85 mA
